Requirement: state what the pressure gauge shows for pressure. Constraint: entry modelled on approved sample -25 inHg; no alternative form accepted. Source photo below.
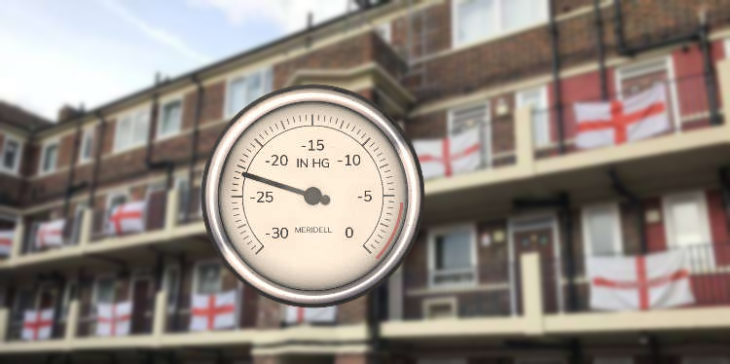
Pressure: -23 inHg
